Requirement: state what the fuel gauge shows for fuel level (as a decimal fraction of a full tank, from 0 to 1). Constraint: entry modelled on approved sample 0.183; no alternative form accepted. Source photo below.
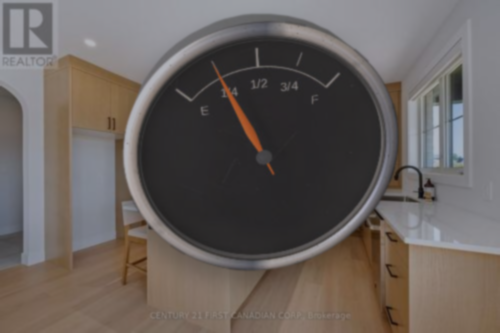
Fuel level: 0.25
